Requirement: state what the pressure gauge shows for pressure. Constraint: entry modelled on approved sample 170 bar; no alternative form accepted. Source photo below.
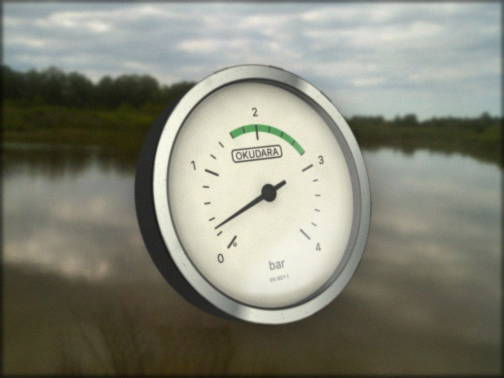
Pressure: 0.3 bar
